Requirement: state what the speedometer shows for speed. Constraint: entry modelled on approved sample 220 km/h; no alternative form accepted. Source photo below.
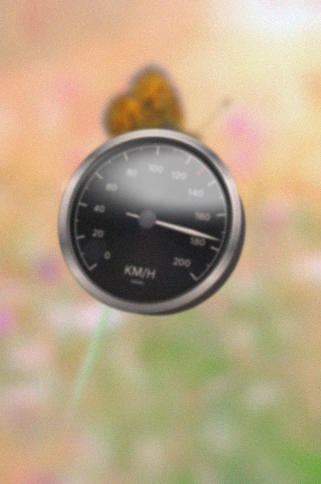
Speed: 175 km/h
